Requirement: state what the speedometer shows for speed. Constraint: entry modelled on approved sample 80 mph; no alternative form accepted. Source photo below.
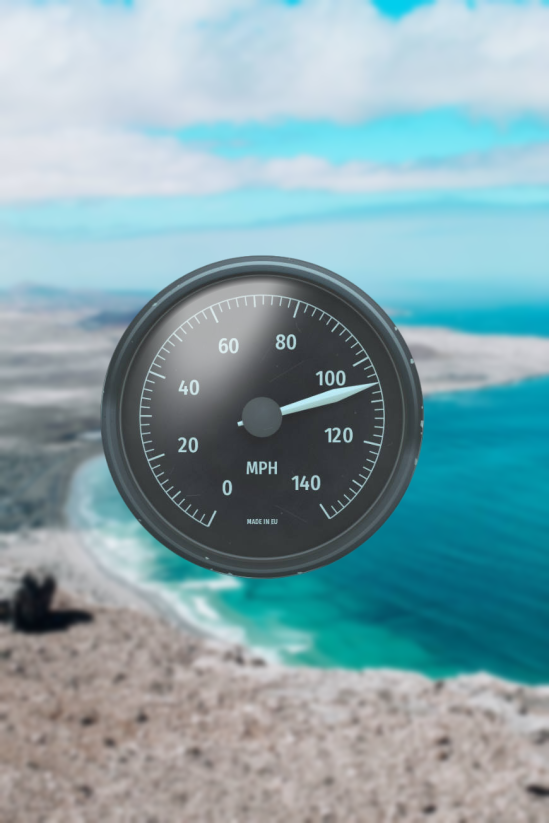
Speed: 106 mph
